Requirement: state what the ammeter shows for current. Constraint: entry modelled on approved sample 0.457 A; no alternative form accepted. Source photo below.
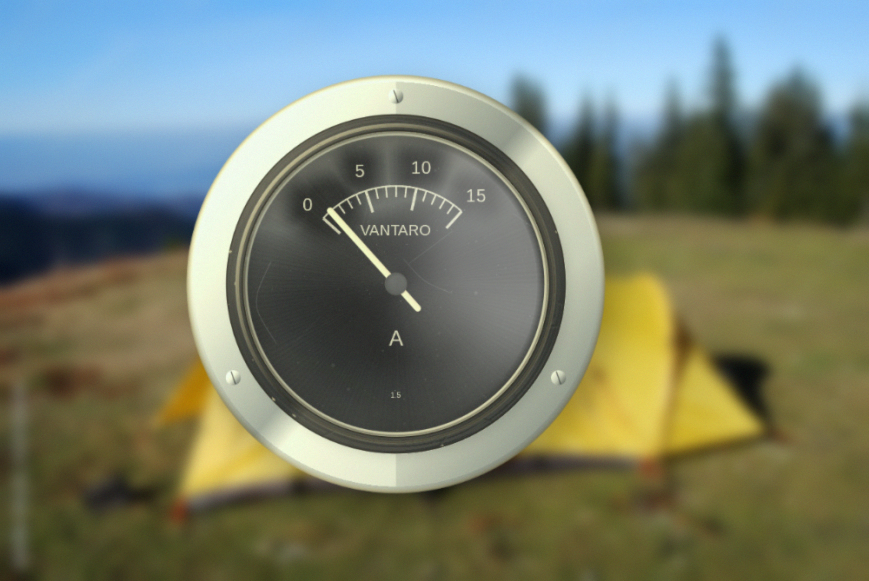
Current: 1 A
